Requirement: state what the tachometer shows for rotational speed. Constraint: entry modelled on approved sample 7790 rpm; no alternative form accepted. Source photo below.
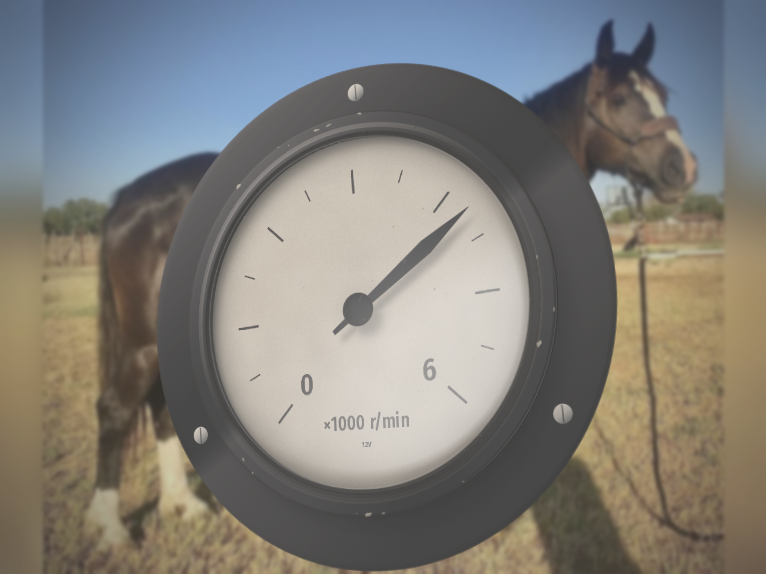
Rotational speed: 4250 rpm
